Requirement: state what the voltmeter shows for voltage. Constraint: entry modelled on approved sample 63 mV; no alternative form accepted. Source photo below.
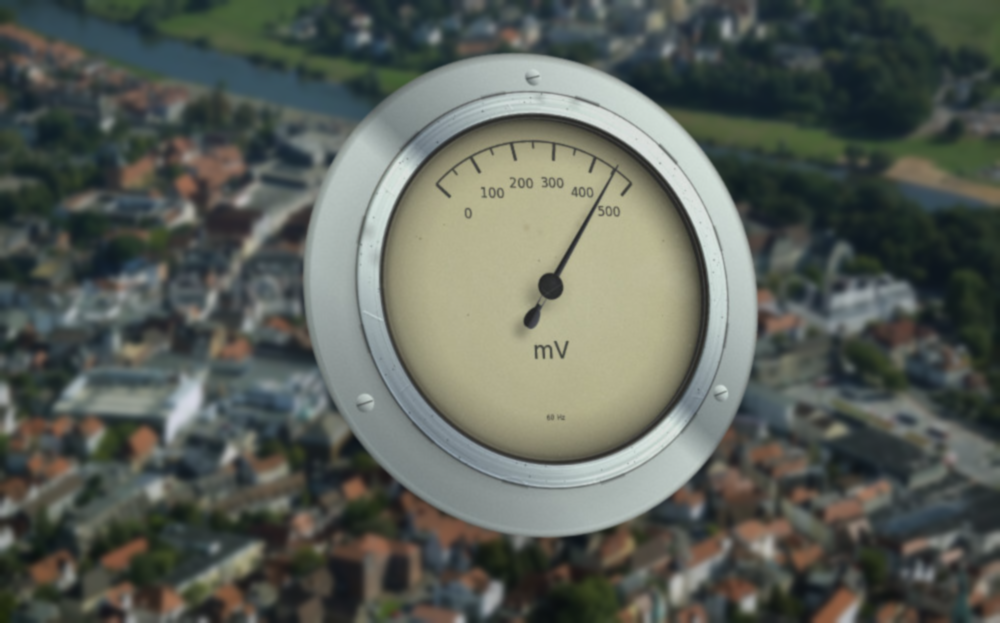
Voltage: 450 mV
